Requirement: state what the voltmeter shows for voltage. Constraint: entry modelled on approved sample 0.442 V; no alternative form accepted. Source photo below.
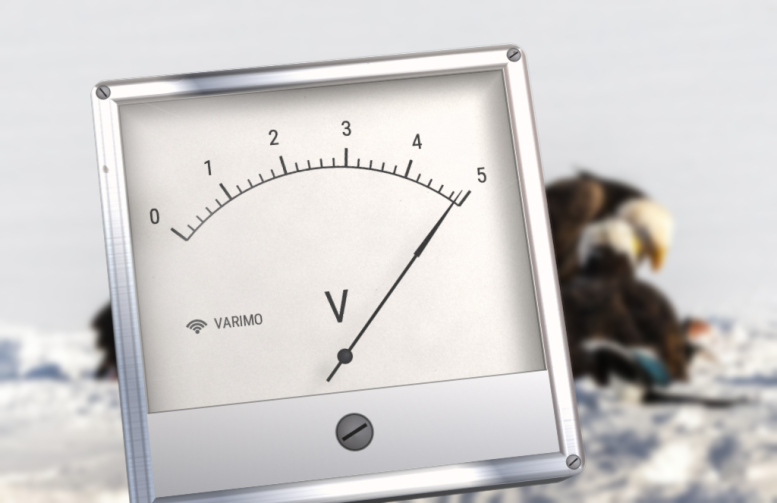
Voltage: 4.9 V
